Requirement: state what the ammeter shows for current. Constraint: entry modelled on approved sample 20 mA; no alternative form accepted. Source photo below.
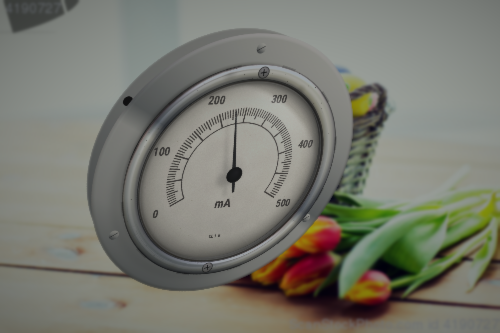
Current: 225 mA
